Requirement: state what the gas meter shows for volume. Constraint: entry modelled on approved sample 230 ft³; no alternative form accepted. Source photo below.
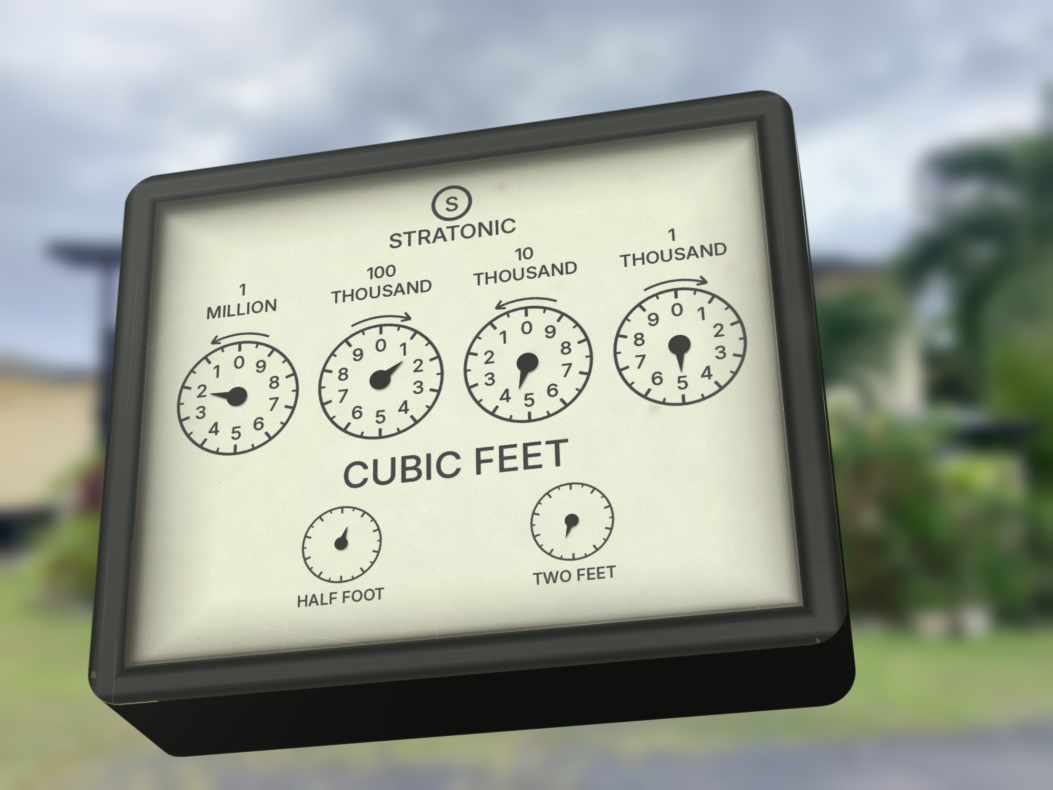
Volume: 214500 ft³
